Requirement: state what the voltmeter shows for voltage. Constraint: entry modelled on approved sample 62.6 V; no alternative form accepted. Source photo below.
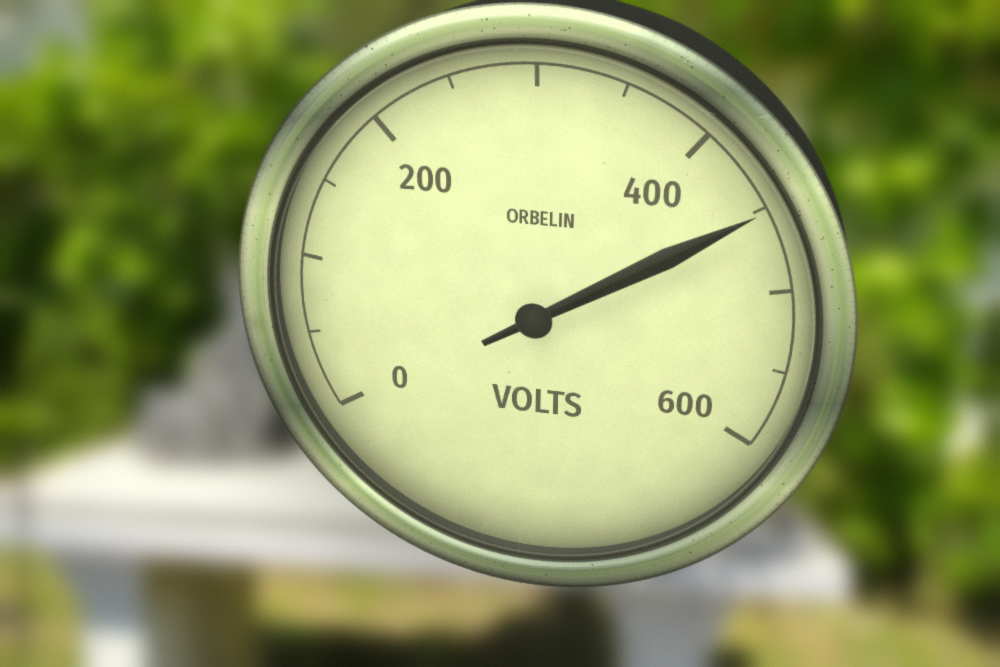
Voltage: 450 V
